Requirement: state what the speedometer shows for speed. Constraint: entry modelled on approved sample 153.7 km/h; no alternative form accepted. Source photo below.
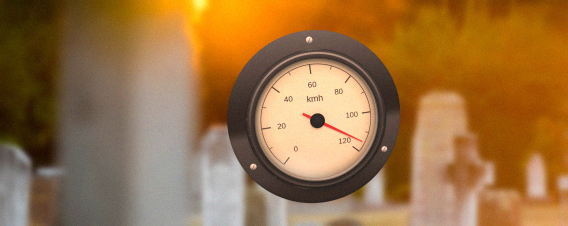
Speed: 115 km/h
